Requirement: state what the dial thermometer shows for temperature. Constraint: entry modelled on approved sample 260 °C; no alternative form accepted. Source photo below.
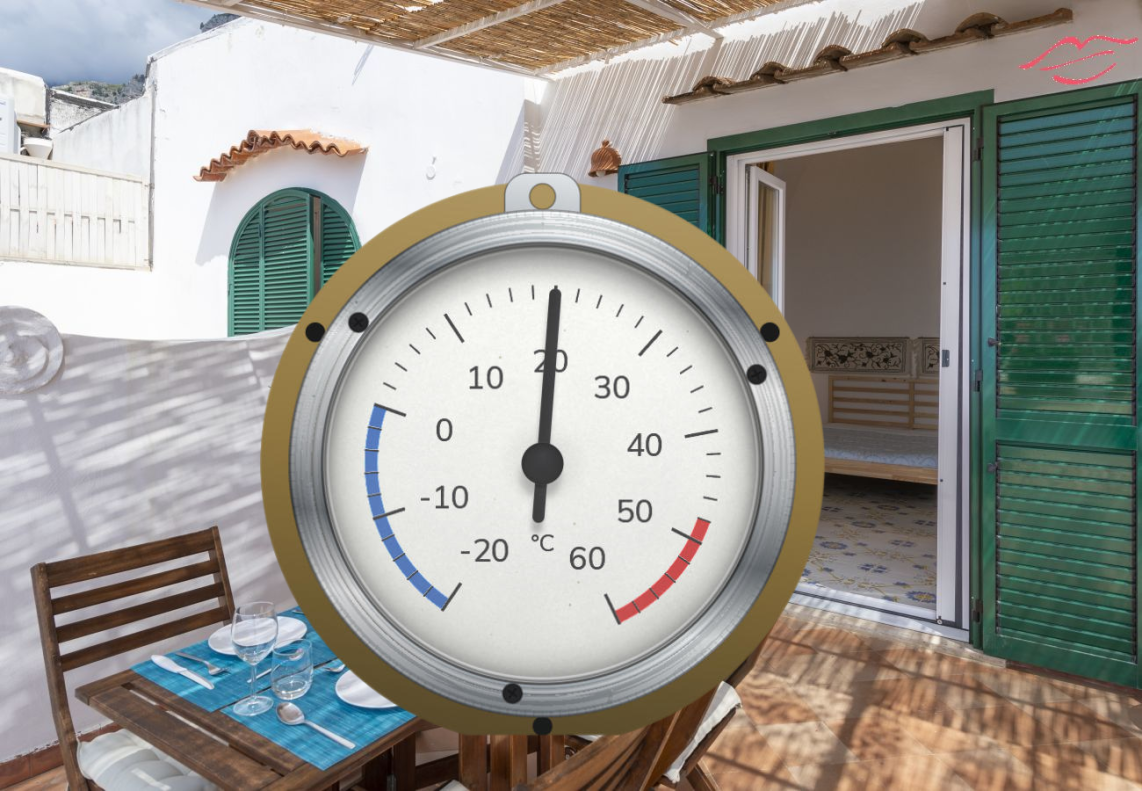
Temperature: 20 °C
